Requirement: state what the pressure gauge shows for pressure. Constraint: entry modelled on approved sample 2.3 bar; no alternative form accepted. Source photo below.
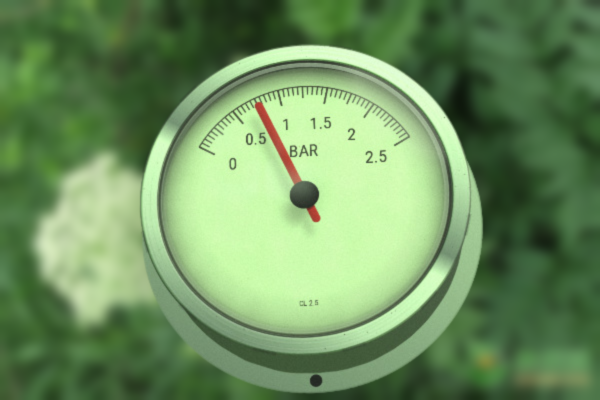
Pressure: 0.75 bar
